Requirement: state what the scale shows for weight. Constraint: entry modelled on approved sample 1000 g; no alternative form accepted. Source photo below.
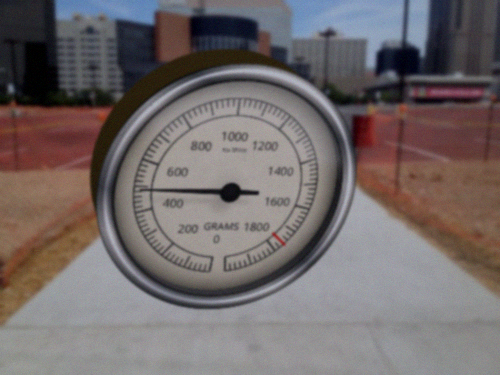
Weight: 500 g
